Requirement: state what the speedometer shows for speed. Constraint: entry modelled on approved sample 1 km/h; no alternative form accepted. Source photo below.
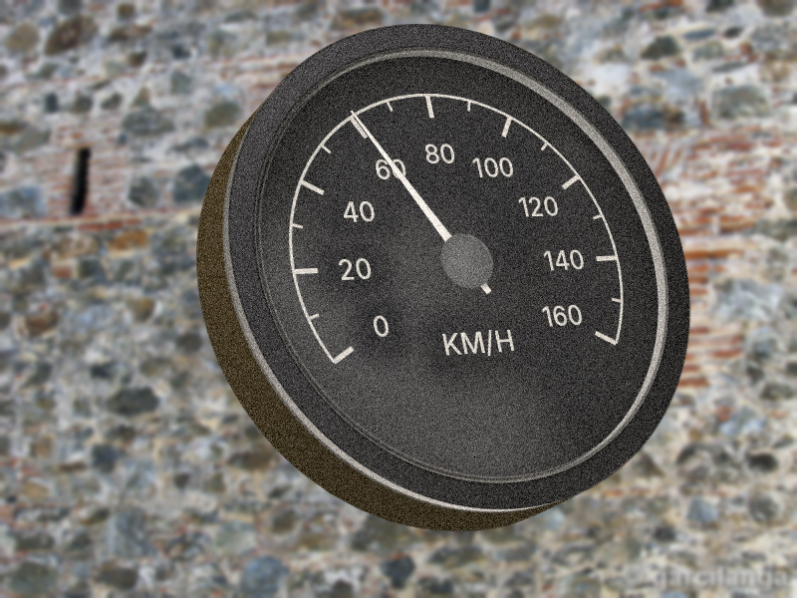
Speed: 60 km/h
